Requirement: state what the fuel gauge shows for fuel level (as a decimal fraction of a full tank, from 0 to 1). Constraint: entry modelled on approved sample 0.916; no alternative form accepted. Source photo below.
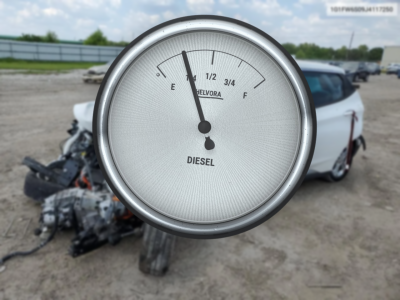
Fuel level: 0.25
